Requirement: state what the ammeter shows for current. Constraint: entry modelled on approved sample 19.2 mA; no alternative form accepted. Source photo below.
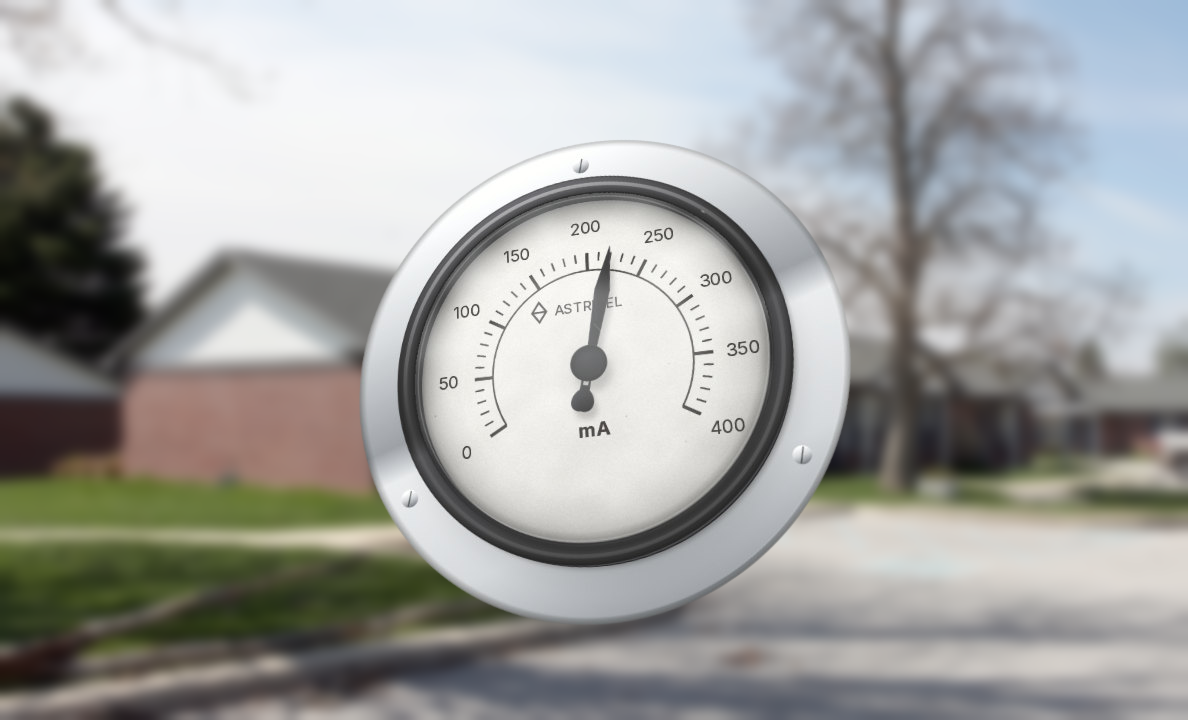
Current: 220 mA
